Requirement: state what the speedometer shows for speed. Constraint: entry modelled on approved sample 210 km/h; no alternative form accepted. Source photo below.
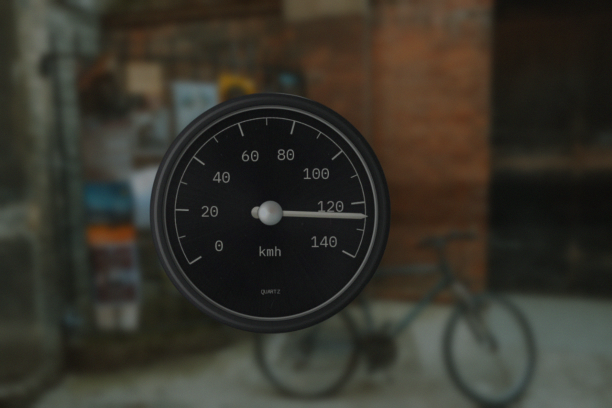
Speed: 125 km/h
